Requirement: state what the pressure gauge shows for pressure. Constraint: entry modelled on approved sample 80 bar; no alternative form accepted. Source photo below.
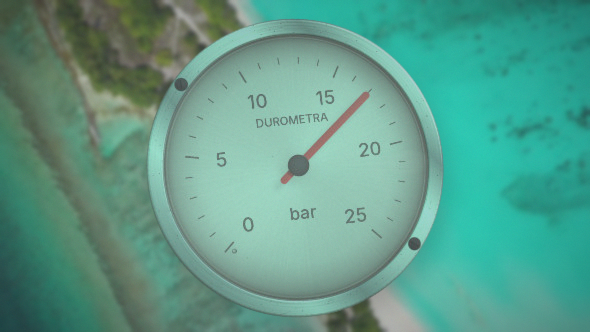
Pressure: 17 bar
